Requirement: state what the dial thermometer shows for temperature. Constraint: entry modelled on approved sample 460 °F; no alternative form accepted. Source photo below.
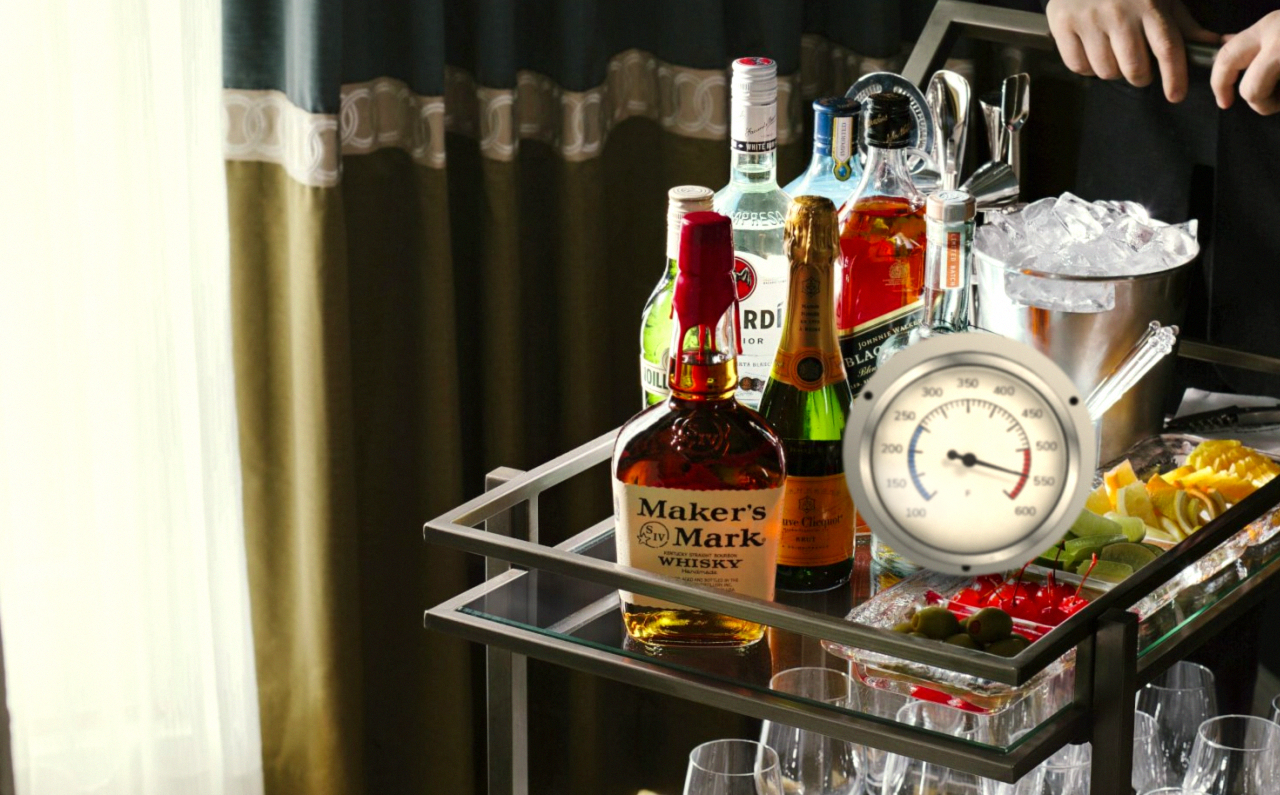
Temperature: 550 °F
